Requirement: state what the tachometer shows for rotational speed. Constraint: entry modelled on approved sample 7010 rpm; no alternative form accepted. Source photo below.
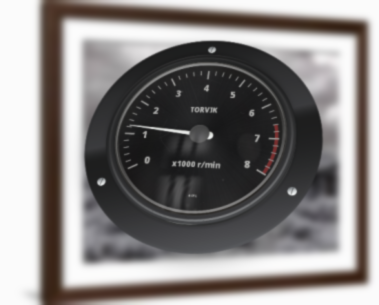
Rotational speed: 1200 rpm
